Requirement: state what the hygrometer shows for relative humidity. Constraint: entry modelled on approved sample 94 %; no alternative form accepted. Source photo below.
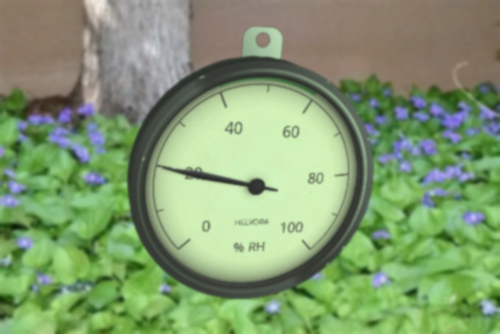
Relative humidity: 20 %
